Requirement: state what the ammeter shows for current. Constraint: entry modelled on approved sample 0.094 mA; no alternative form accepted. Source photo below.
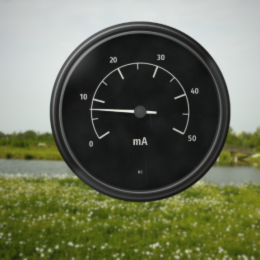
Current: 7.5 mA
